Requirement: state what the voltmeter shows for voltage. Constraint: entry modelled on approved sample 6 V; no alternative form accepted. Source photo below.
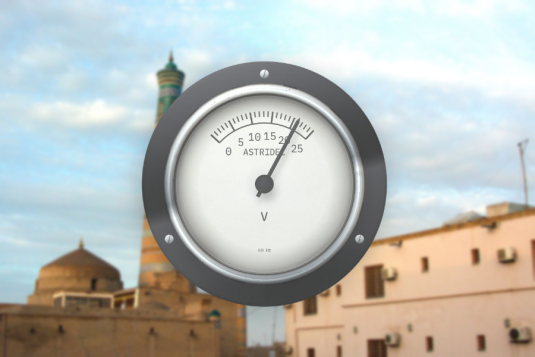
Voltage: 21 V
